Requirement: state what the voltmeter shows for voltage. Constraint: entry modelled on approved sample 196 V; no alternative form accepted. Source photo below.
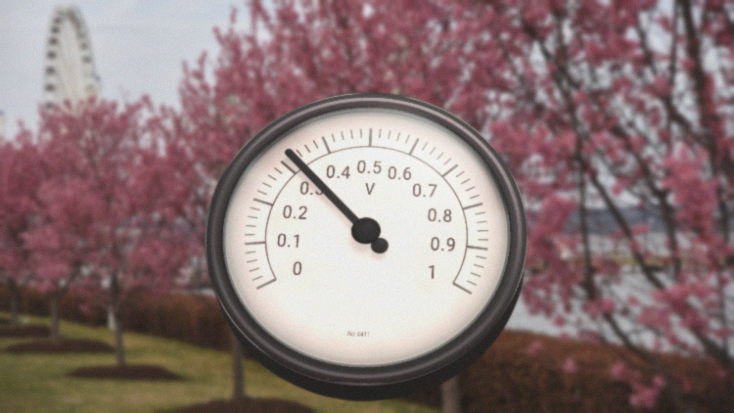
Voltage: 0.32 V
